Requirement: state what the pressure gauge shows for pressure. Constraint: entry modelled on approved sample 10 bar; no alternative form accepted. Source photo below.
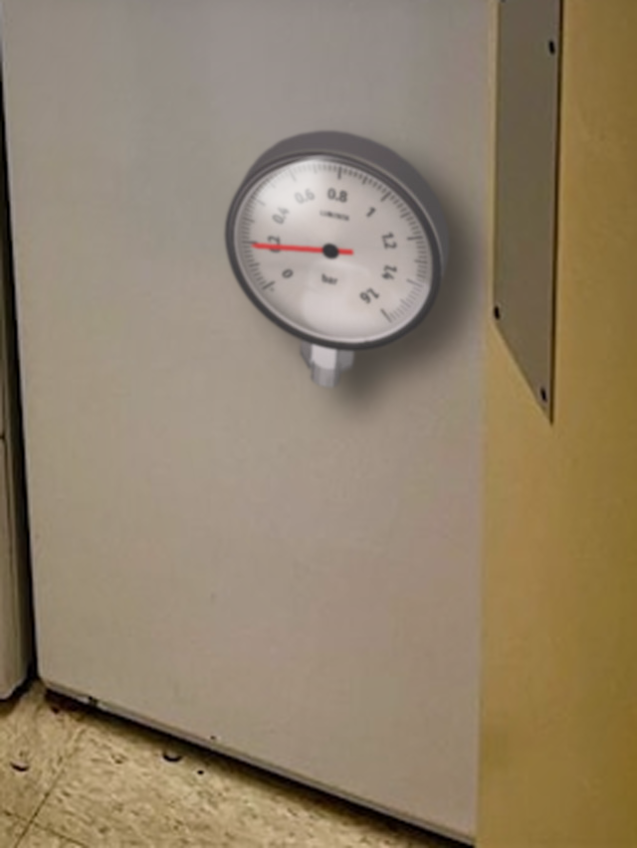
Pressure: 0.2 bar
